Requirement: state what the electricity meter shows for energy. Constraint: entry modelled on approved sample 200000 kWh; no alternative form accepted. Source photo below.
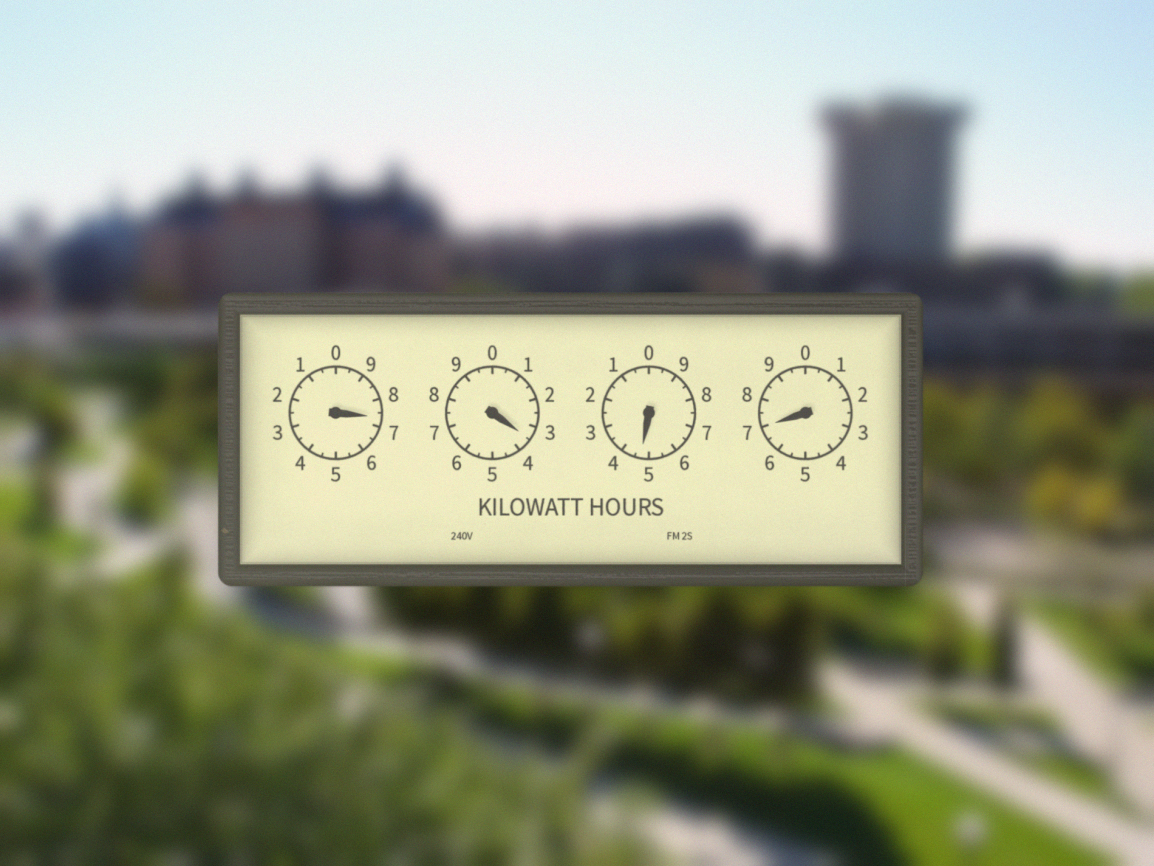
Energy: 7347 kWh
